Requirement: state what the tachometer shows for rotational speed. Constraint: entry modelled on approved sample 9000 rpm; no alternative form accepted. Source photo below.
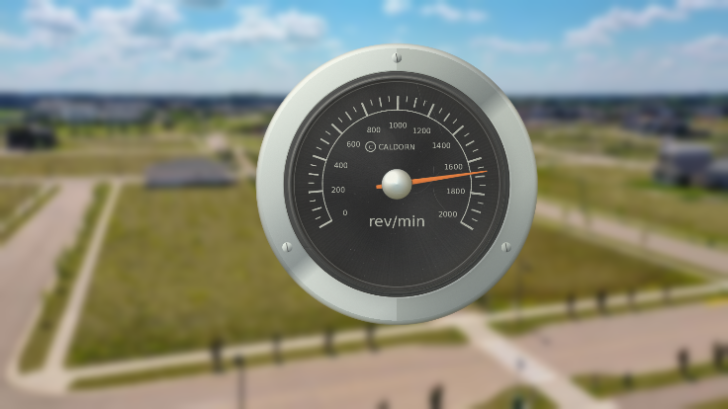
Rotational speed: 1675 rpm
